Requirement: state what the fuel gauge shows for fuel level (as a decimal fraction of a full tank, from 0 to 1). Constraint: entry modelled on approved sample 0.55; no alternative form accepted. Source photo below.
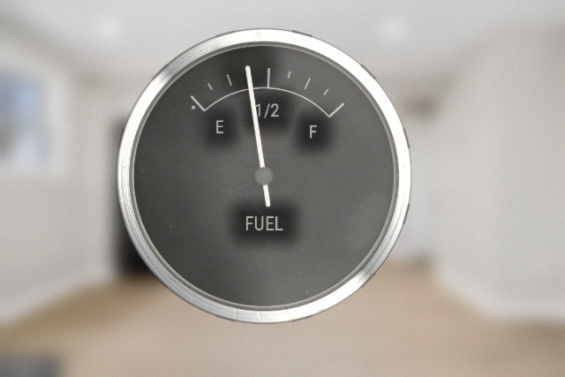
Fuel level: 0.375
